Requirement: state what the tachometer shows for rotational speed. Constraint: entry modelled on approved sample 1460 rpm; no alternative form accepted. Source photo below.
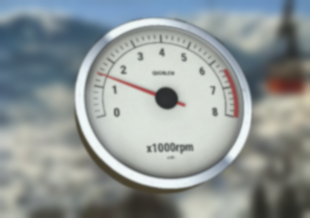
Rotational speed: 1400 rpm
